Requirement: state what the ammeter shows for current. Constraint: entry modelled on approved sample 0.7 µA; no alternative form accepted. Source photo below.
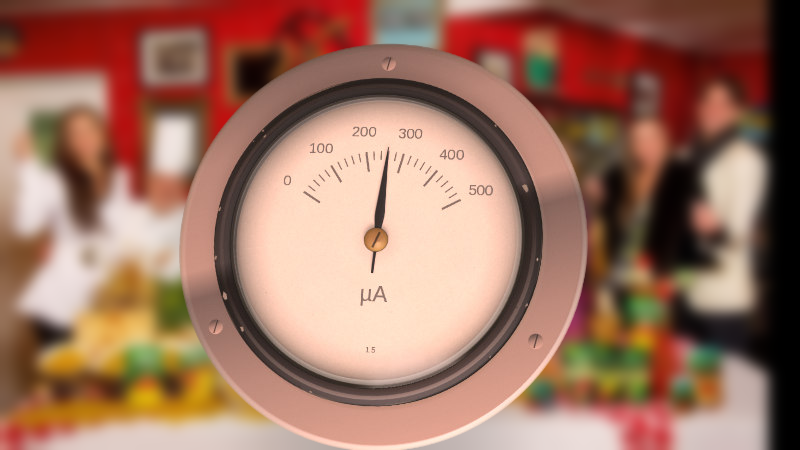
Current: 260 µA
